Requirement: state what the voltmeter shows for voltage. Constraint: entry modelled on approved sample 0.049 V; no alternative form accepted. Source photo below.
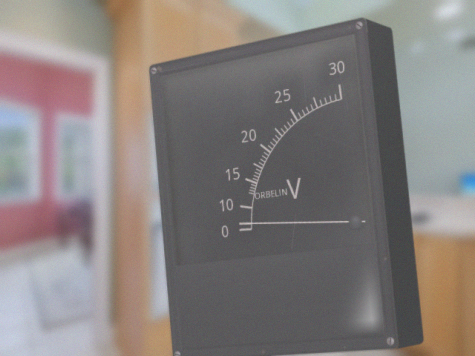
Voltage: 5 V
